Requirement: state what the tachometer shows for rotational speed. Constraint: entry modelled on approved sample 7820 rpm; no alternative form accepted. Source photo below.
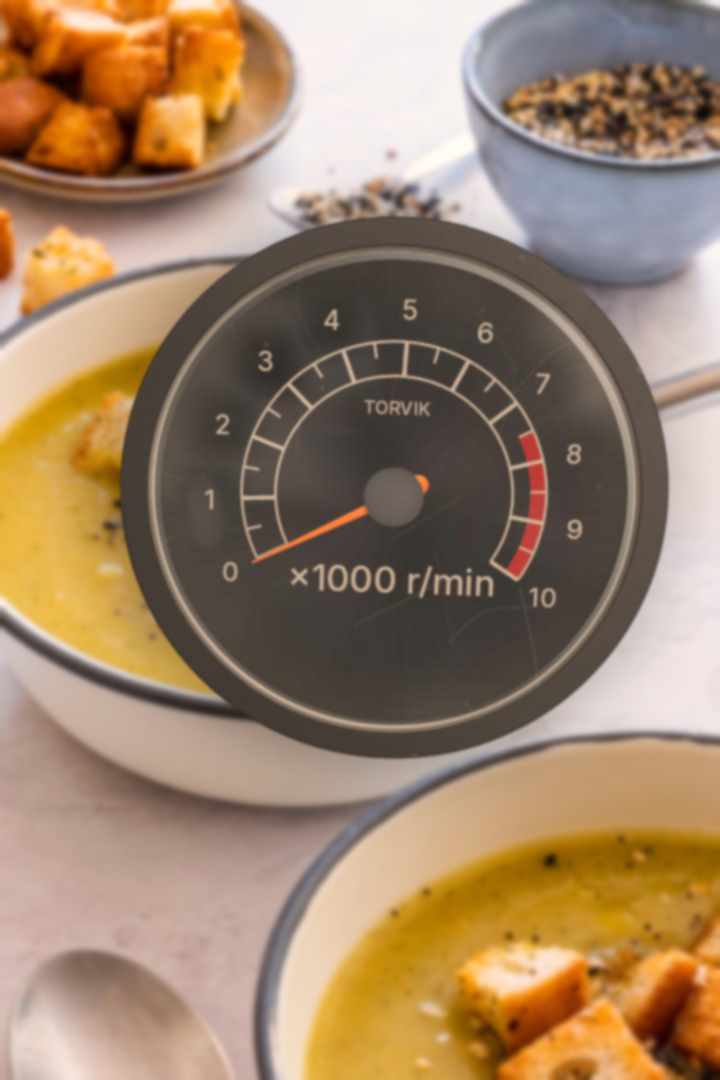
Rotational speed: 0 rpm
